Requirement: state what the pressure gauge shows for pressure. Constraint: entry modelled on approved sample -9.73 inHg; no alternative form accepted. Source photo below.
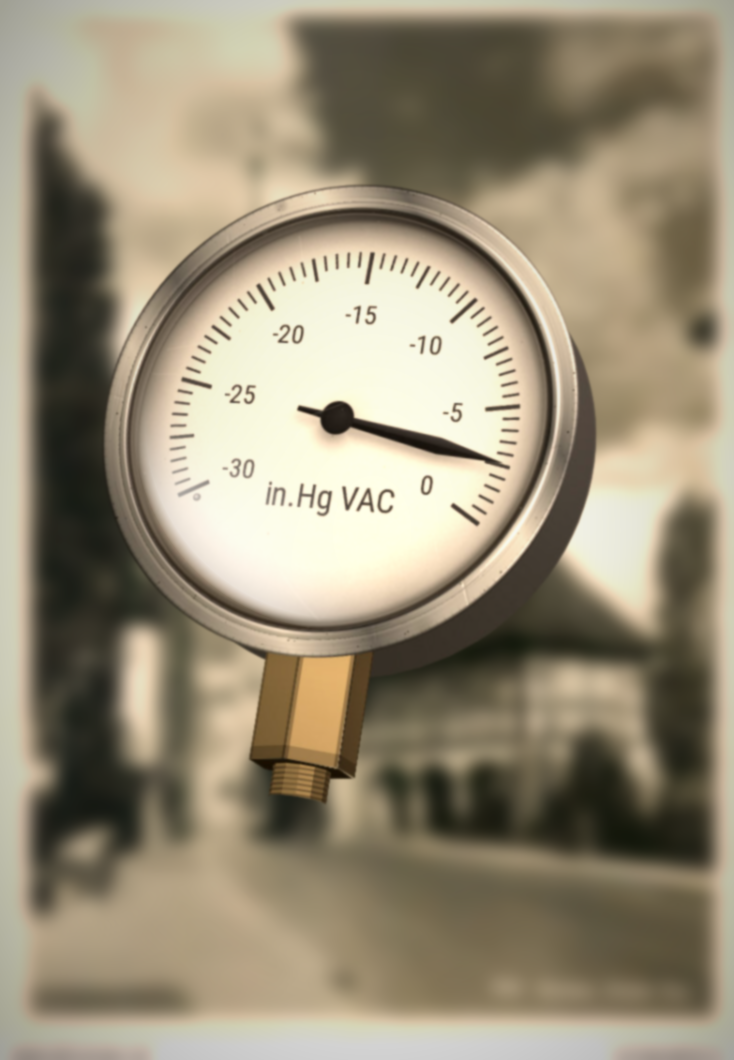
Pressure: -2.5 inHg
